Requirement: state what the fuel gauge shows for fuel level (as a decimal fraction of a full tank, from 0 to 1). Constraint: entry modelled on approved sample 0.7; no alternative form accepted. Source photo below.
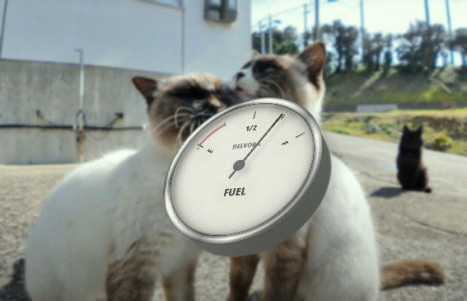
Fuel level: 0.75
